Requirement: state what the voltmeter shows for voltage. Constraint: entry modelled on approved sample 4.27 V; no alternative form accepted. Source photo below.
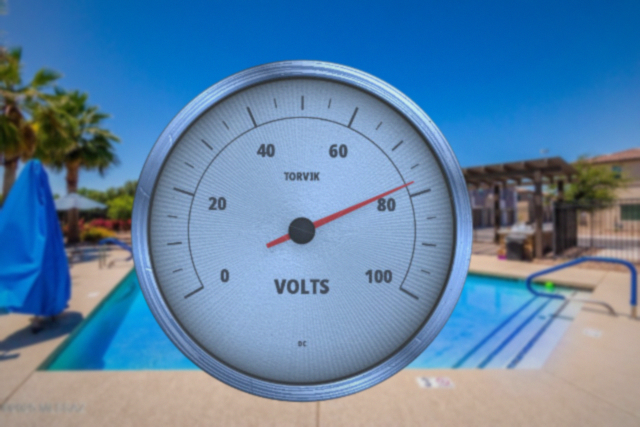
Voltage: 77.5 V
